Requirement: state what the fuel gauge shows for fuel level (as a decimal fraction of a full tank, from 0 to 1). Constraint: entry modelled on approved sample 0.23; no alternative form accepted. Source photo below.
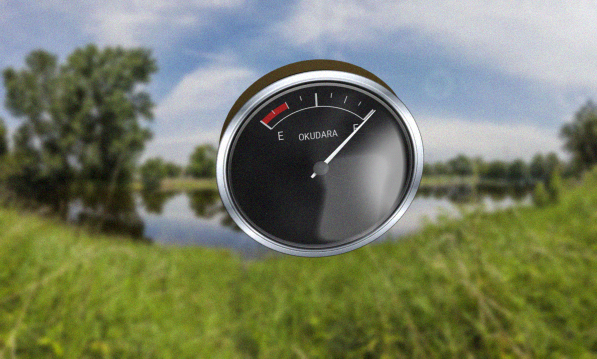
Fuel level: 1
